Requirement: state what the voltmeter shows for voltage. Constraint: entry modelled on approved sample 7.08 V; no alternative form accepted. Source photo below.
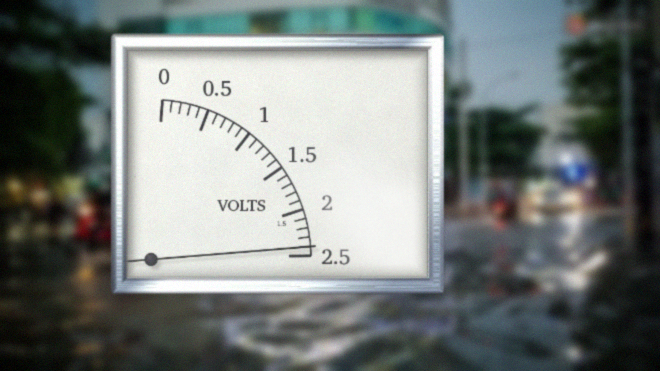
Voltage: 2.4 V
